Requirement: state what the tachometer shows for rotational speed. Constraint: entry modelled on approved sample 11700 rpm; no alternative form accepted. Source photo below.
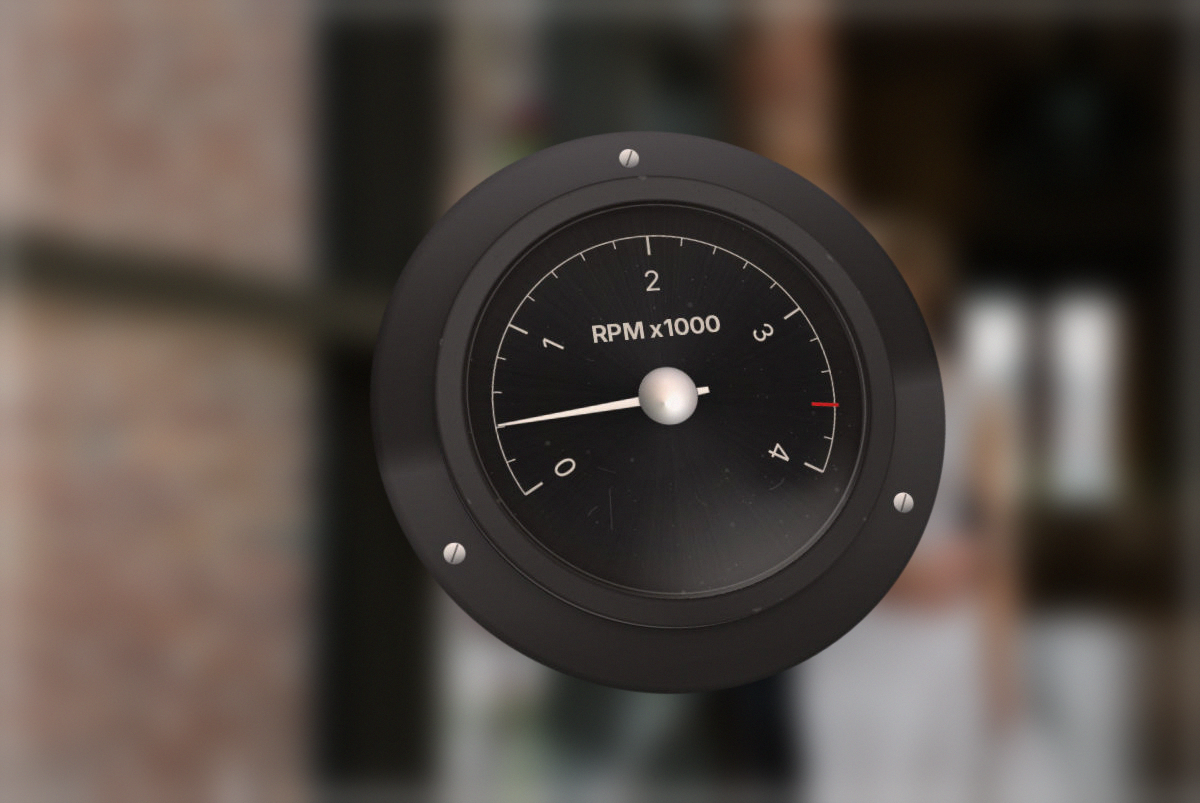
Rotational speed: 400 rpm
